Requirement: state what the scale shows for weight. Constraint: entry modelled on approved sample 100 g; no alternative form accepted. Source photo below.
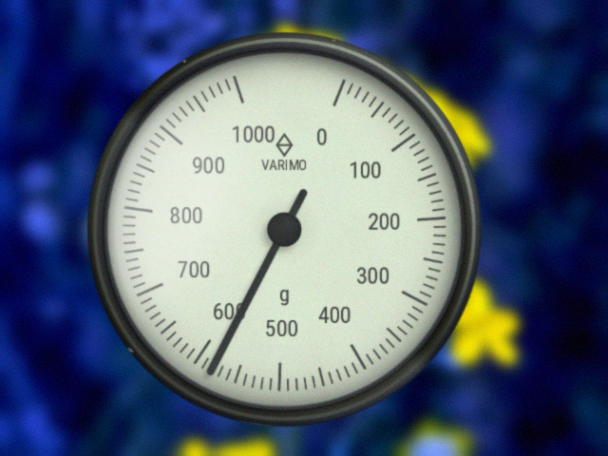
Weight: 580 g
